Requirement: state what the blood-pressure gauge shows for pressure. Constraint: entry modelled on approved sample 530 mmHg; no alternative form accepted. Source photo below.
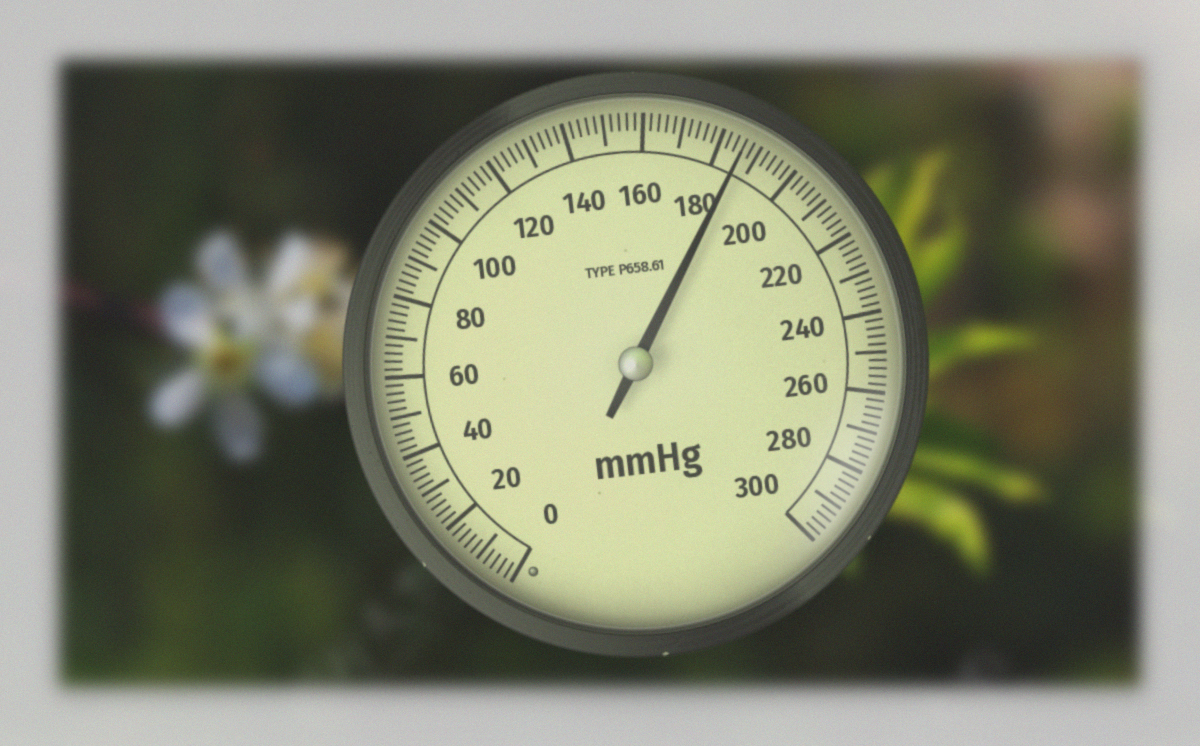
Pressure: 186 mmHg
